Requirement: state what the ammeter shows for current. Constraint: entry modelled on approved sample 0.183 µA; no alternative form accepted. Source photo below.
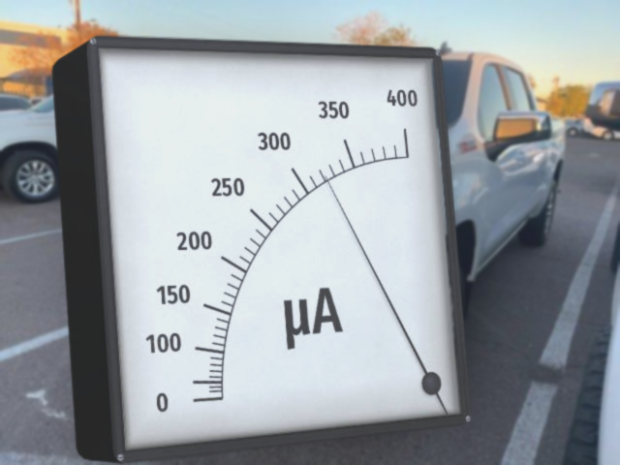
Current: 320 µA
